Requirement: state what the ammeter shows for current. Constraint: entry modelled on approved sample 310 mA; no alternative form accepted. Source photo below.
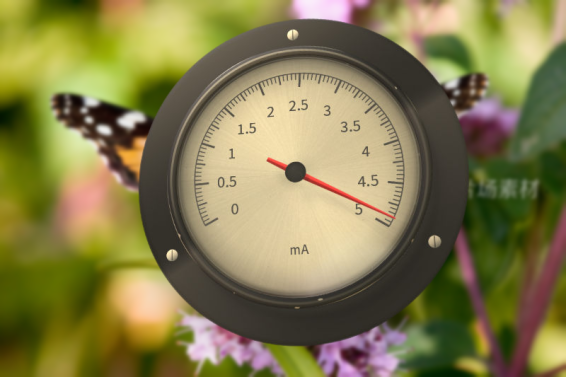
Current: 4.9 mA
